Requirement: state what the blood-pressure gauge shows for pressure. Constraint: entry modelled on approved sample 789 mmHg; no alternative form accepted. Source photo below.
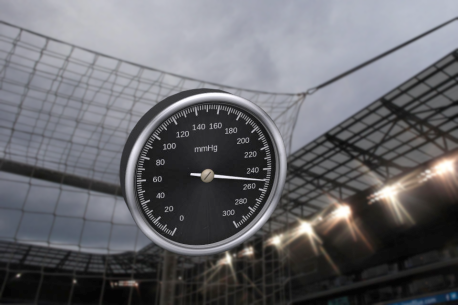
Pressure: 250 mmHg
